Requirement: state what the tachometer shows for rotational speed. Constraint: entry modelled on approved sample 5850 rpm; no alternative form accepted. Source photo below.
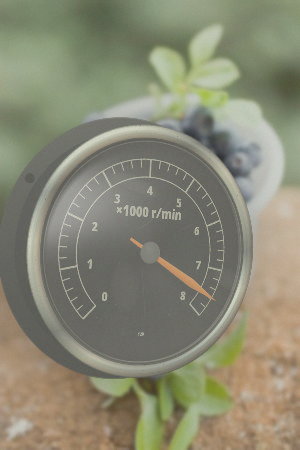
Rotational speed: 7600 rpm
